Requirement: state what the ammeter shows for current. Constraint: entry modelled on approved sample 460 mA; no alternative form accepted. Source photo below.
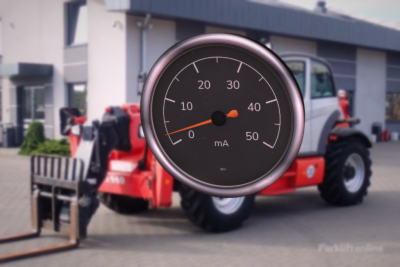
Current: 2.5 mA
